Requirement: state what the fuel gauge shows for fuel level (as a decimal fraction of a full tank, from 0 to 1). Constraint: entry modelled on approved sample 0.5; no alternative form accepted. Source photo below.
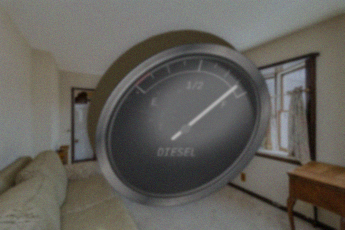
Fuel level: 0.875
